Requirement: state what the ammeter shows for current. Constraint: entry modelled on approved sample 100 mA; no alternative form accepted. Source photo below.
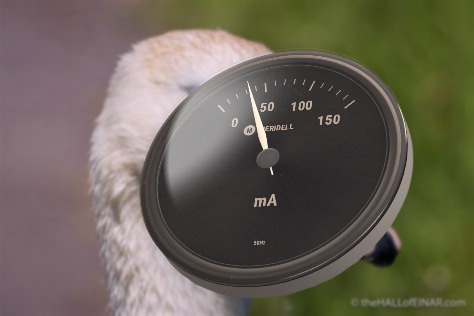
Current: 35 mA
